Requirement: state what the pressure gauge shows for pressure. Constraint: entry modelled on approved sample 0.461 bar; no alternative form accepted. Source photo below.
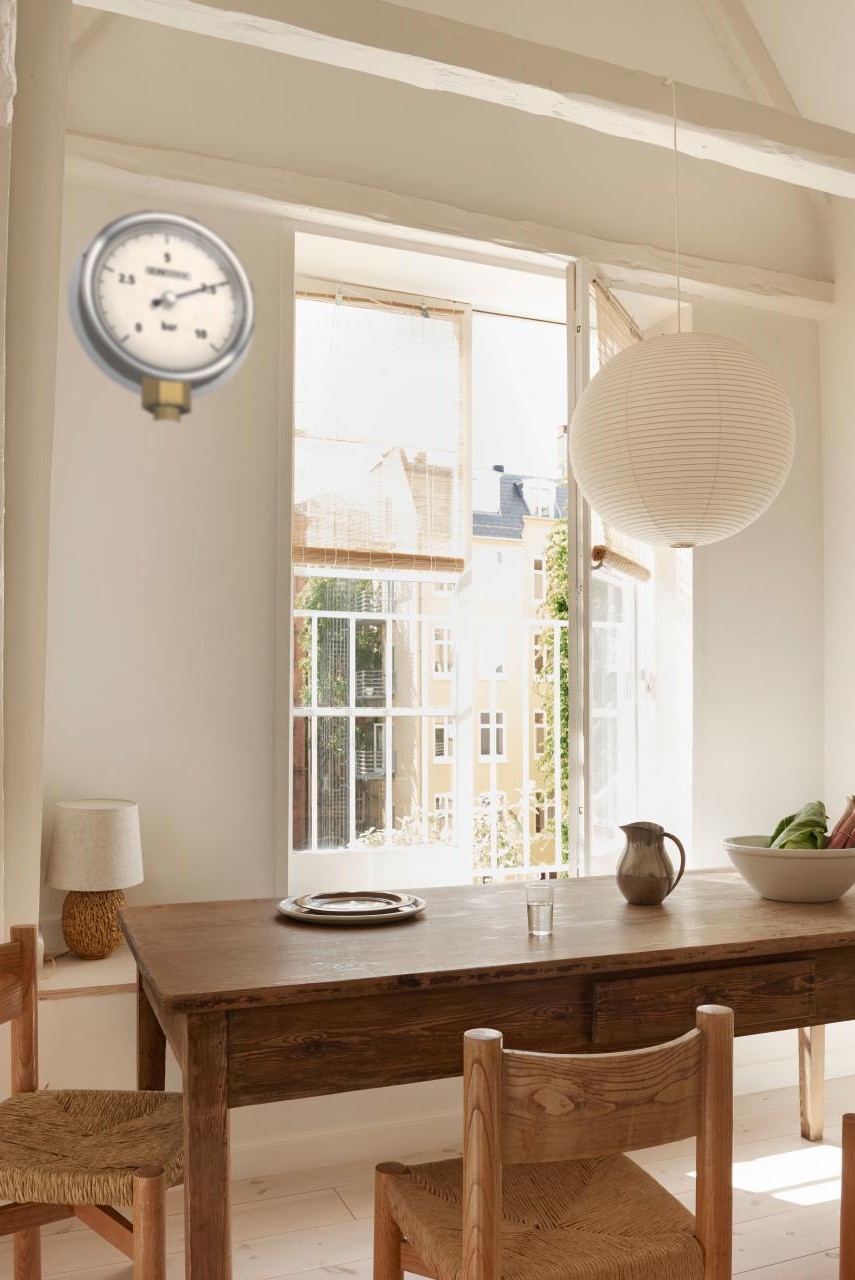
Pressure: 7.5 bar
